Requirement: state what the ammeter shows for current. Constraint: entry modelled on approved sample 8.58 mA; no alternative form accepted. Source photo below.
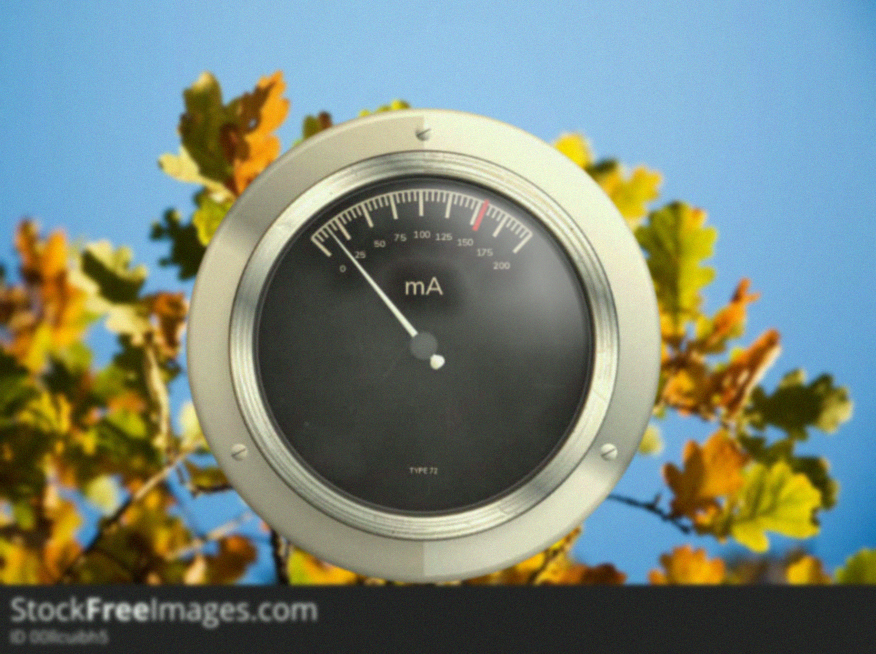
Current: 15 mA
